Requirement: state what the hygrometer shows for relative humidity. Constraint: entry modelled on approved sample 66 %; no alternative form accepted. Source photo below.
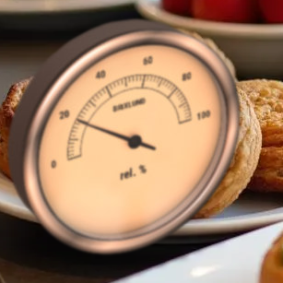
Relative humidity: 20 %
